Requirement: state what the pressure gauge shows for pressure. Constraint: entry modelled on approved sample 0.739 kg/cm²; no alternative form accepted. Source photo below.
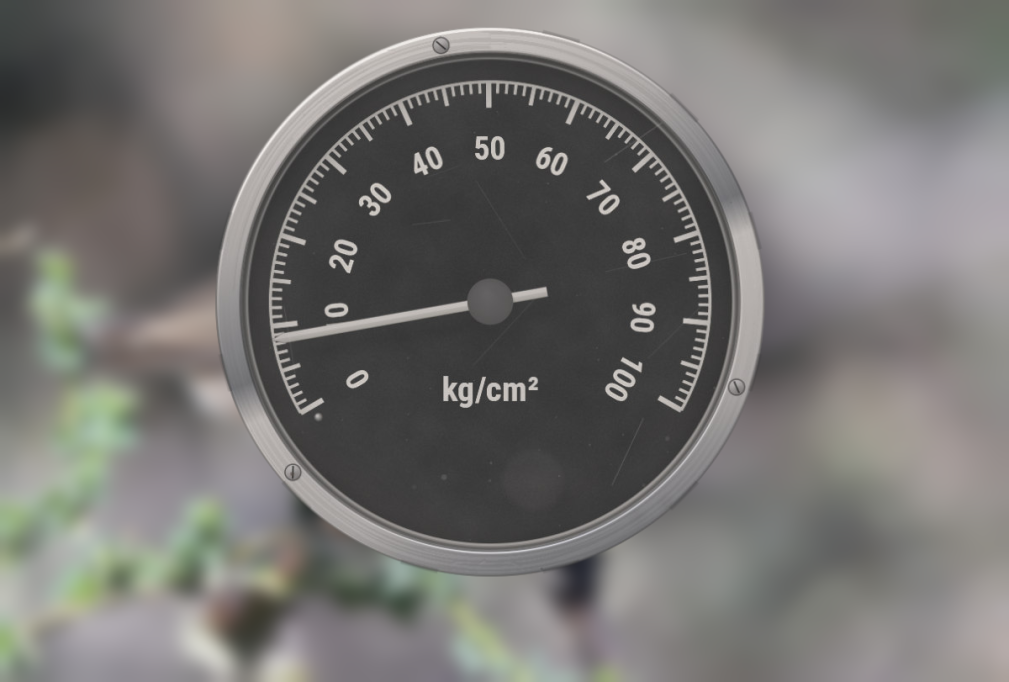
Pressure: 8.5 kg/cm²
